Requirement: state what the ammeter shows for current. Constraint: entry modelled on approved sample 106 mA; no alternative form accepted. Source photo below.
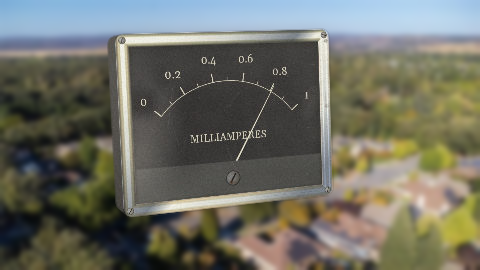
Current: 0.8 mA
